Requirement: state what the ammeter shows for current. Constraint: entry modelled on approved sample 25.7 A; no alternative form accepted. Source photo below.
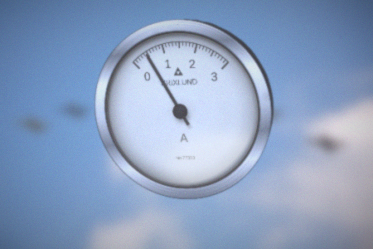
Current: 0.5 A
